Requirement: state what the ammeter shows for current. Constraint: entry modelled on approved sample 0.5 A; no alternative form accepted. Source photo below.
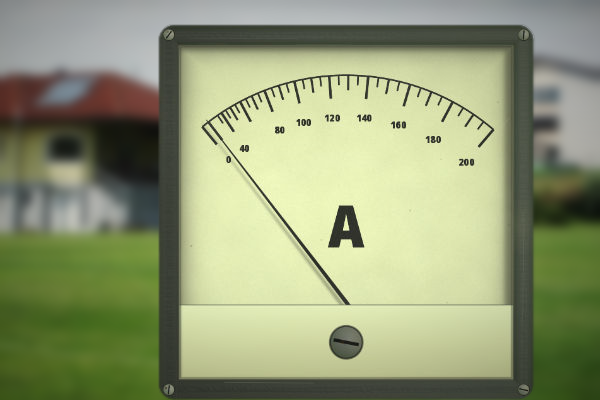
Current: 20 A
